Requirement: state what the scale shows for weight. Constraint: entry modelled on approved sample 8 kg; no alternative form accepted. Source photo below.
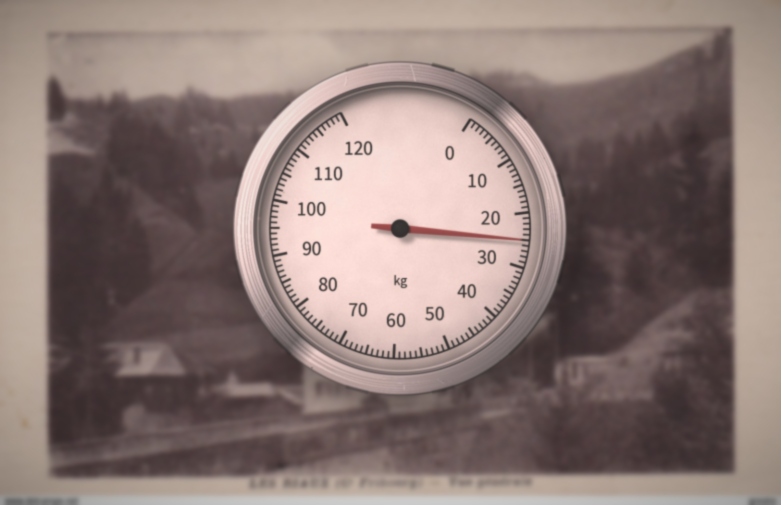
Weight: 25 kg
